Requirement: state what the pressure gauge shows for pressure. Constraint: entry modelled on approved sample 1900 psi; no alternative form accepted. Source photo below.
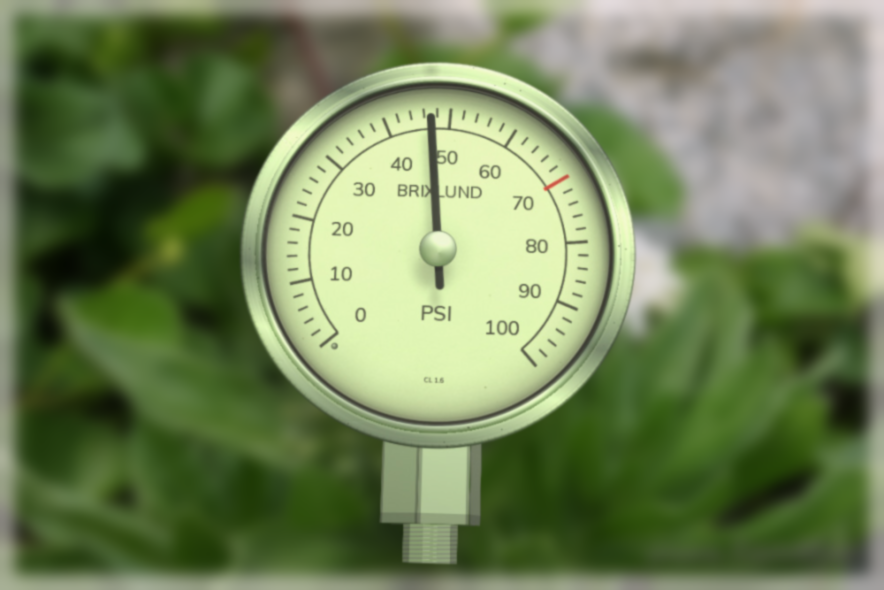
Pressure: 47 psi
